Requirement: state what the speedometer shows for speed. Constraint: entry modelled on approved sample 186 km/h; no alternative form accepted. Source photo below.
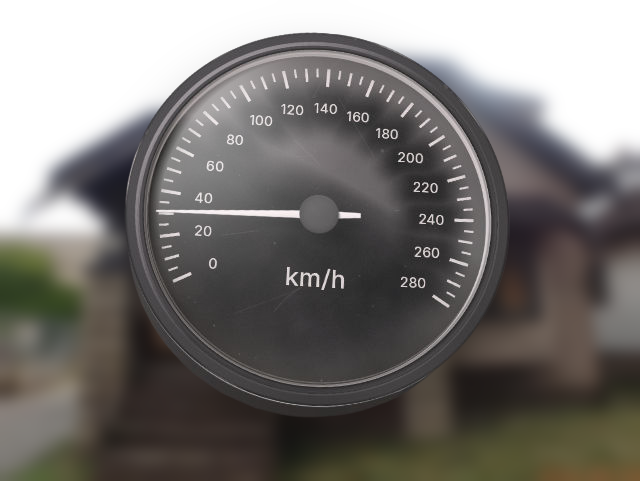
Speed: 30 km/h
